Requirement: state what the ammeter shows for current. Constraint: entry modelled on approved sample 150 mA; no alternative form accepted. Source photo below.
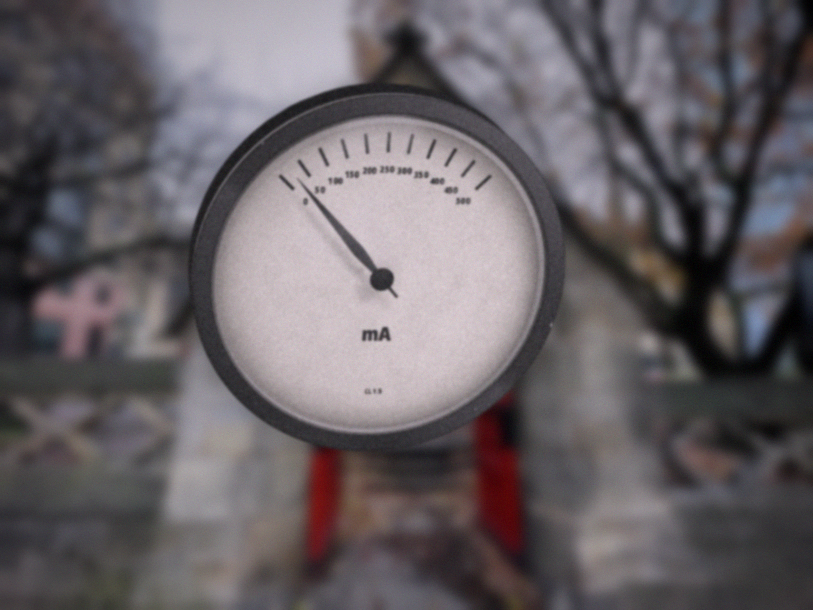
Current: 25 mA
